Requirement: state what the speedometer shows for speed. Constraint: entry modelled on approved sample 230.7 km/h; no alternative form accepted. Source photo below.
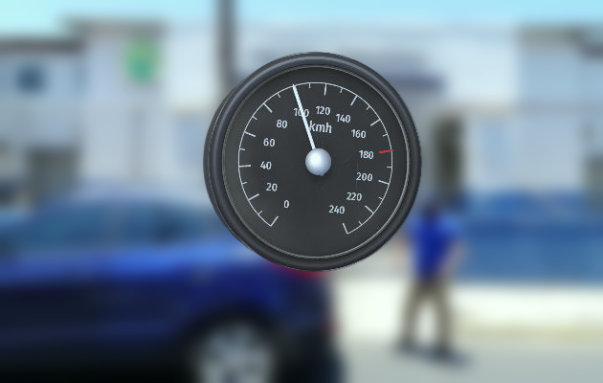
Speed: 100 km/h
